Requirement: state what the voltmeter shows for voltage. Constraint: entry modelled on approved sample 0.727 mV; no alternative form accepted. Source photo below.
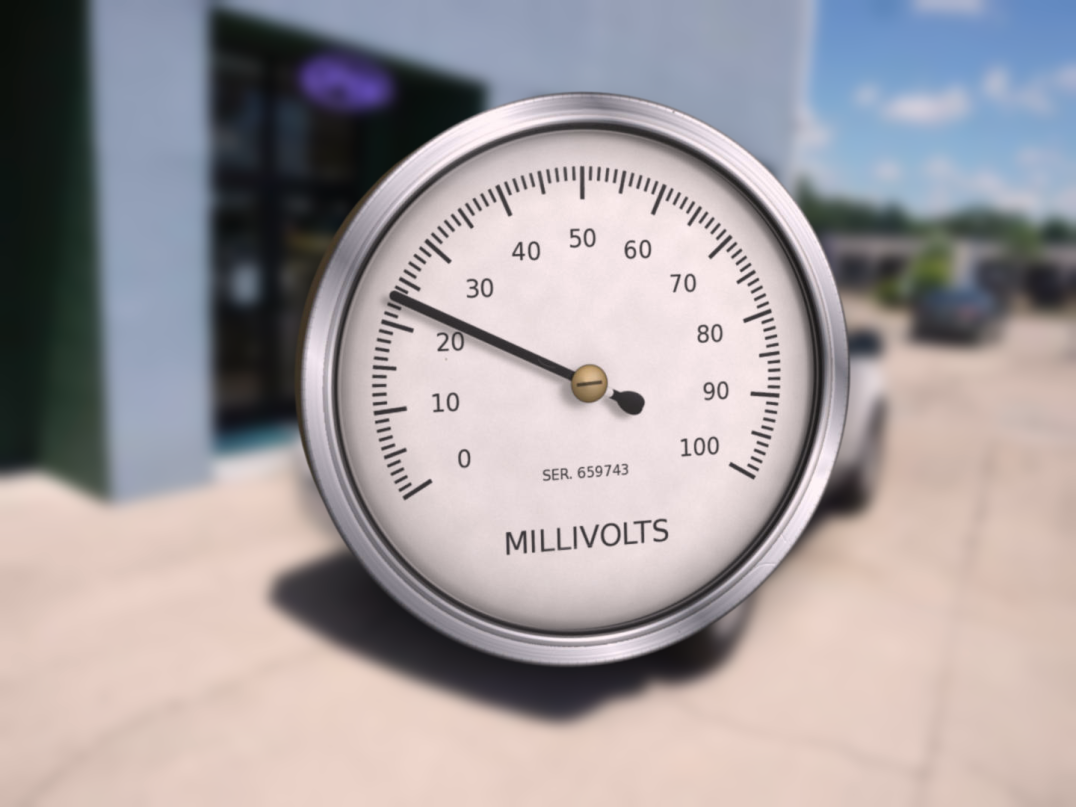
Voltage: 23 mV
